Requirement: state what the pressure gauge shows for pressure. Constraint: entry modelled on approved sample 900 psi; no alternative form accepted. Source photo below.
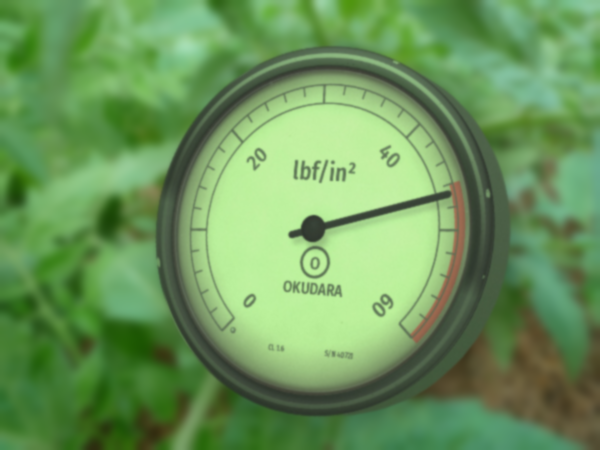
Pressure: 47 psi
